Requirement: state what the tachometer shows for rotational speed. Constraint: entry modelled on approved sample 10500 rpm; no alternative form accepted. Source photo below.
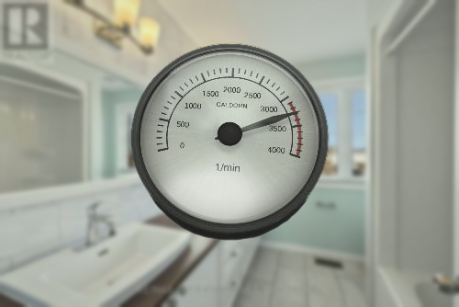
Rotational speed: 3300 rpm
